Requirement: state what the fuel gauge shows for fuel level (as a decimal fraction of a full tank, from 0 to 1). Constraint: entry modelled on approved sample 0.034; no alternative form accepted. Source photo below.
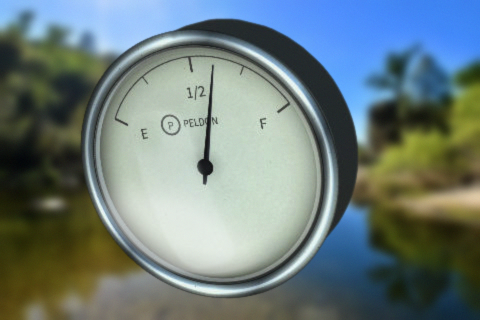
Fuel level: 0.625
